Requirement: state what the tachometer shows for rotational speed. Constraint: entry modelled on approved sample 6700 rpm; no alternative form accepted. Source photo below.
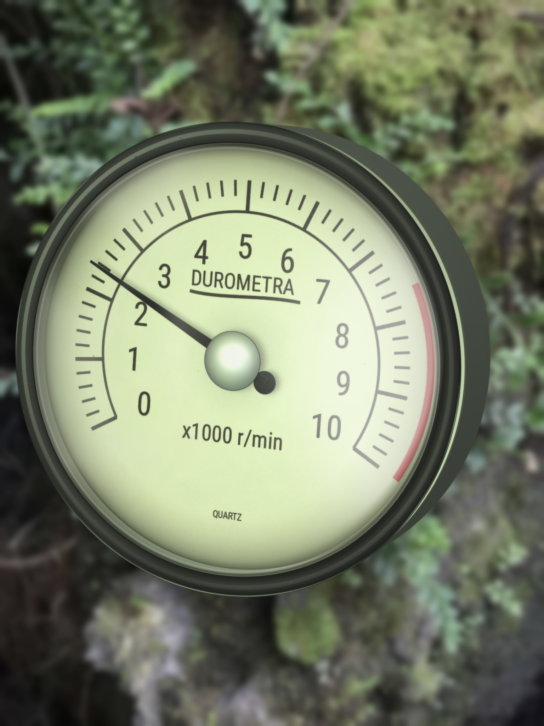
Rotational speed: 2400 rpm
